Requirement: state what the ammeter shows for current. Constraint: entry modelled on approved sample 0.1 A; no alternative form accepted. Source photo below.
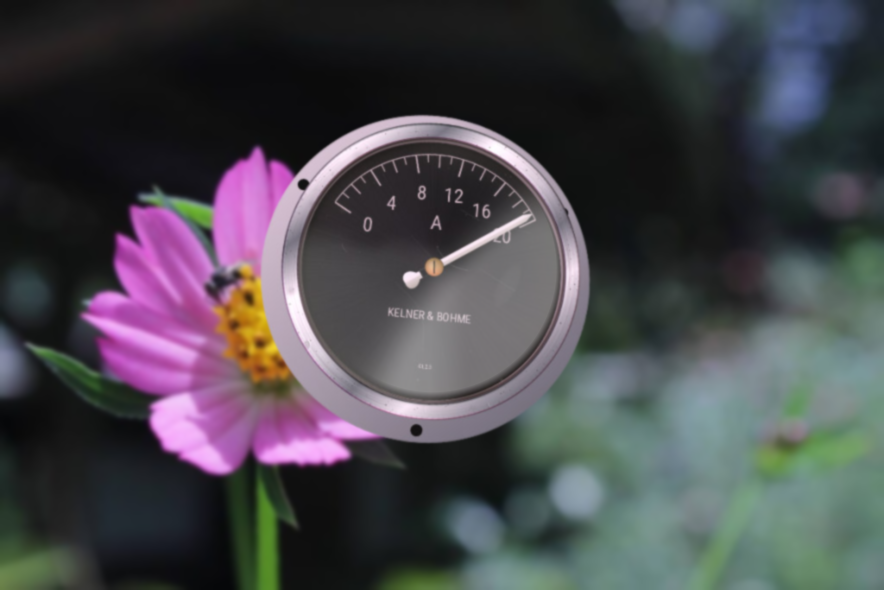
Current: 19.5 A
